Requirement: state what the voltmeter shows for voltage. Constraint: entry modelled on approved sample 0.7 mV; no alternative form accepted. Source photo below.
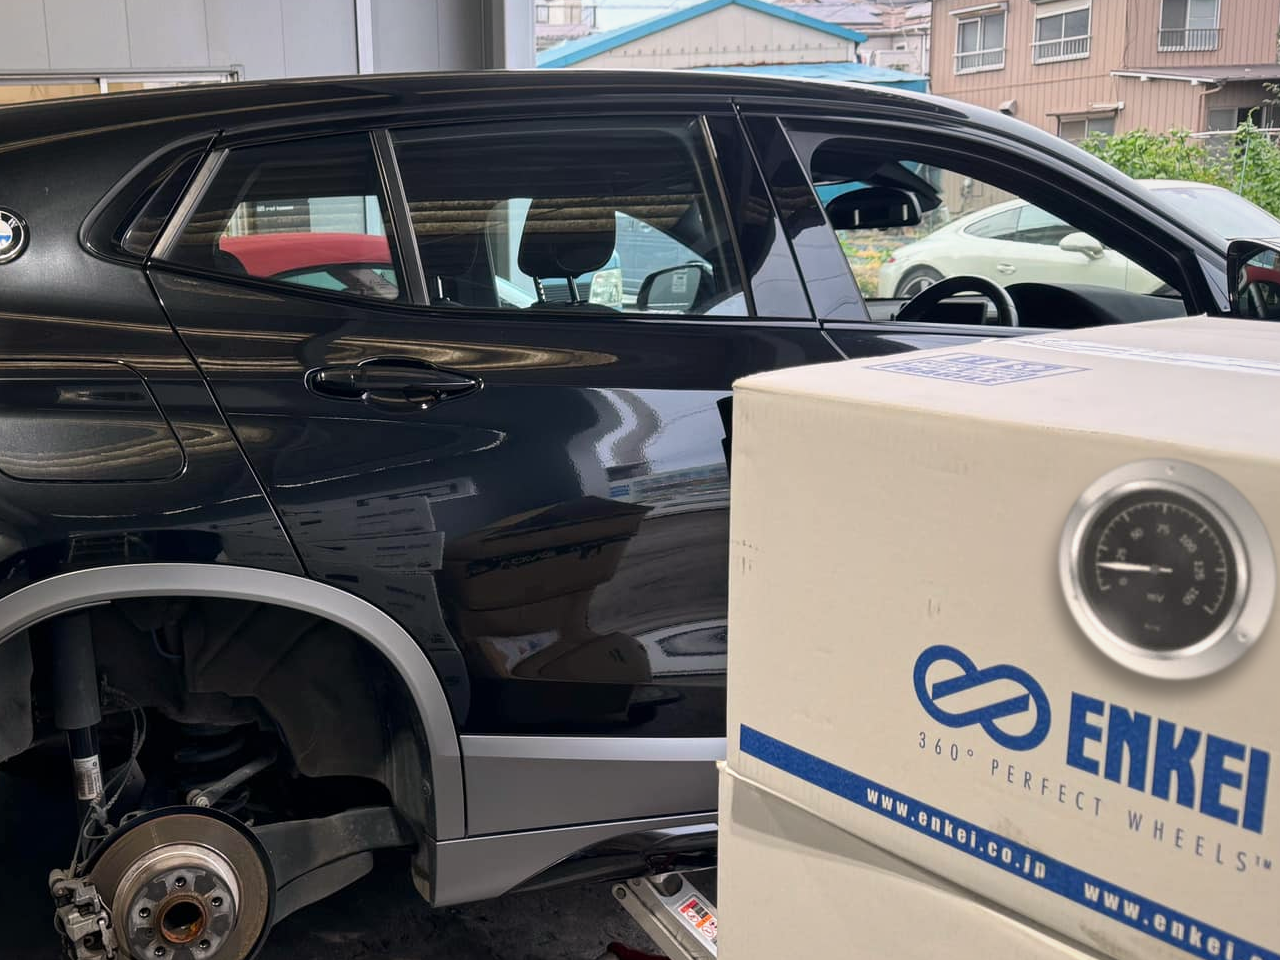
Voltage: 15 mV
